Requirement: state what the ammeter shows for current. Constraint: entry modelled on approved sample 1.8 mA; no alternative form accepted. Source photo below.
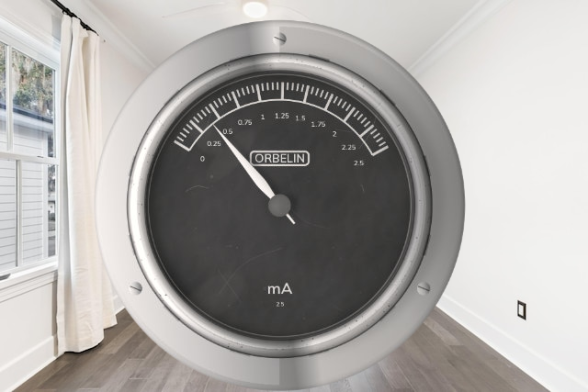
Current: 0.4 mA
